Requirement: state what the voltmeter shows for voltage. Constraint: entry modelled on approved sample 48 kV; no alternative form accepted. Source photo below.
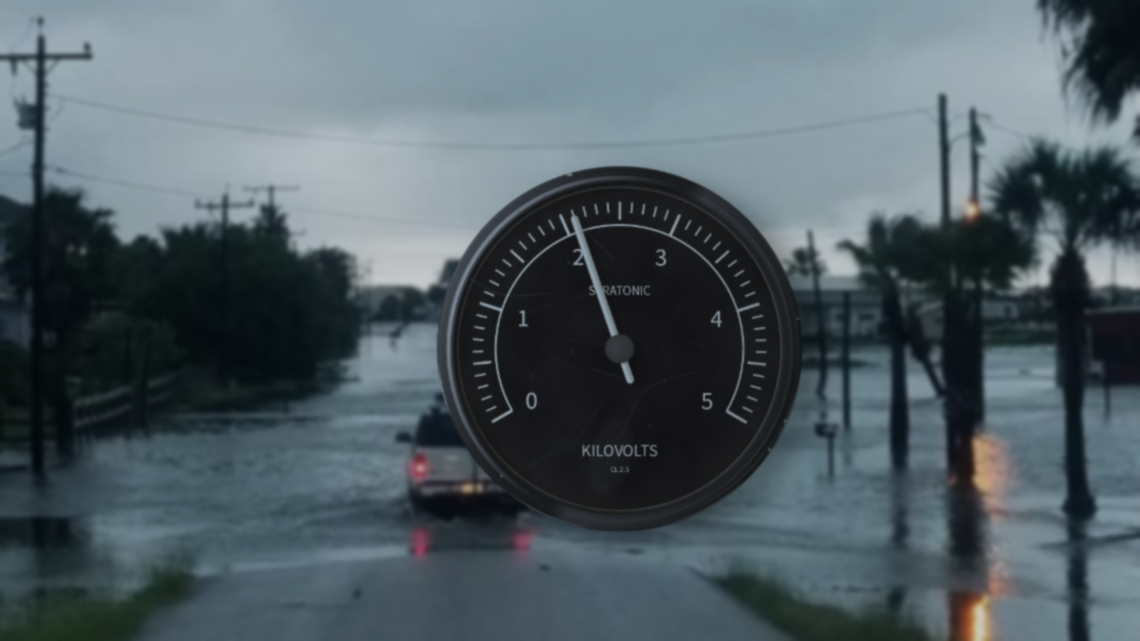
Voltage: 2.1 kV
